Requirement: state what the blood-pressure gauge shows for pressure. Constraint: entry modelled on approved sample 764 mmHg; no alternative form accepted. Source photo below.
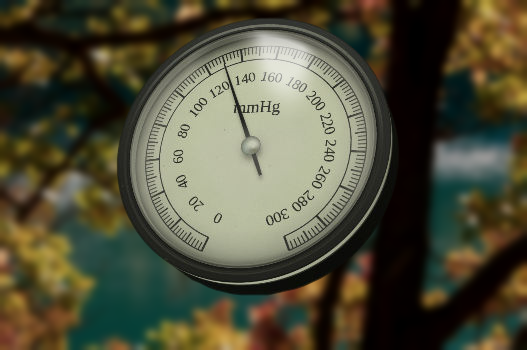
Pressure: 130 mmHg
